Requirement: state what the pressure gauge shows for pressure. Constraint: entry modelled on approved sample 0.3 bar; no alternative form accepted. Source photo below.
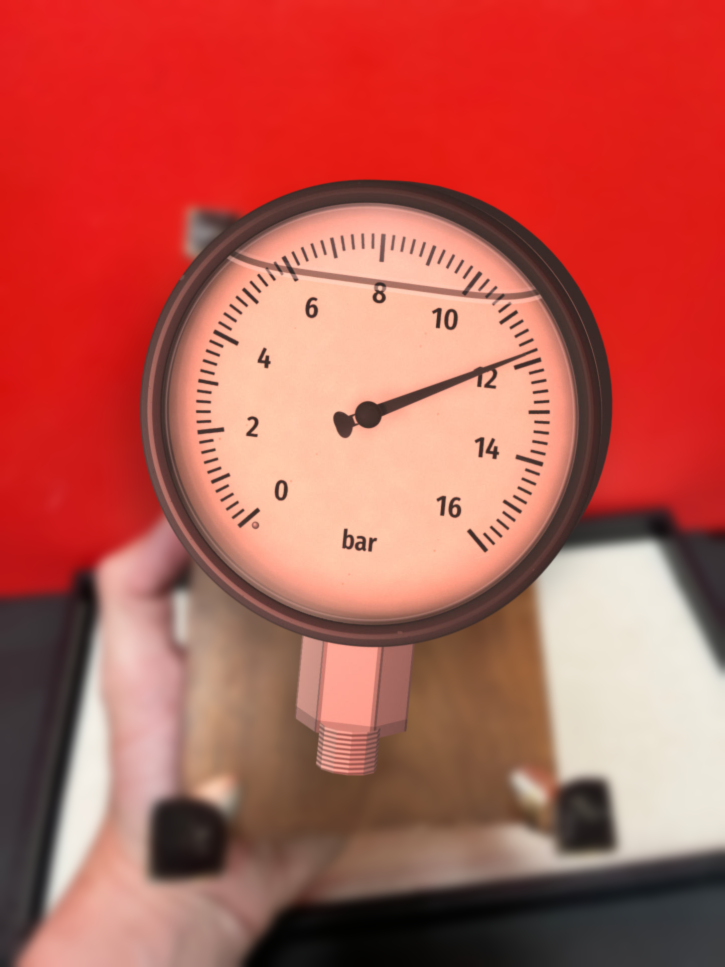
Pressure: 11.8 bar
